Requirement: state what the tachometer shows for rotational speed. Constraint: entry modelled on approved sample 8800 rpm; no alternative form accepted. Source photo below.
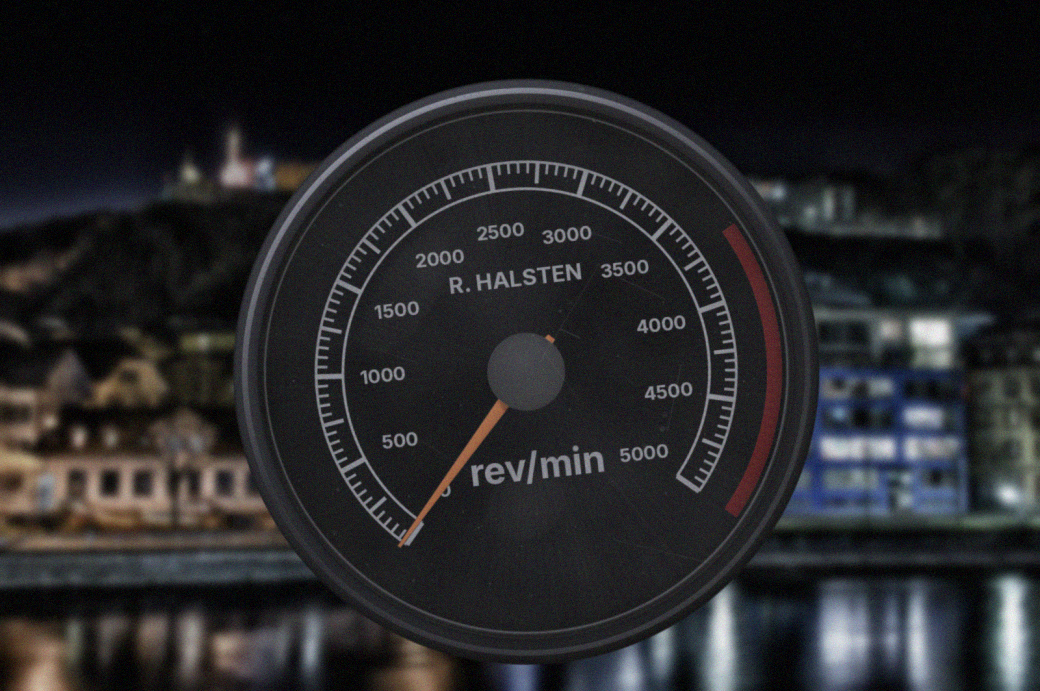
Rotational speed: 25 rpm
